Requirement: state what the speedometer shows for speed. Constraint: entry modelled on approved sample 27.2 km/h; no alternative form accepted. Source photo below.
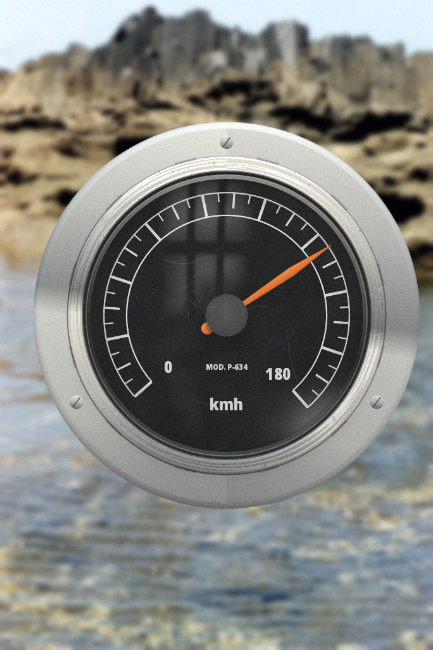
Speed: 125 km/h
